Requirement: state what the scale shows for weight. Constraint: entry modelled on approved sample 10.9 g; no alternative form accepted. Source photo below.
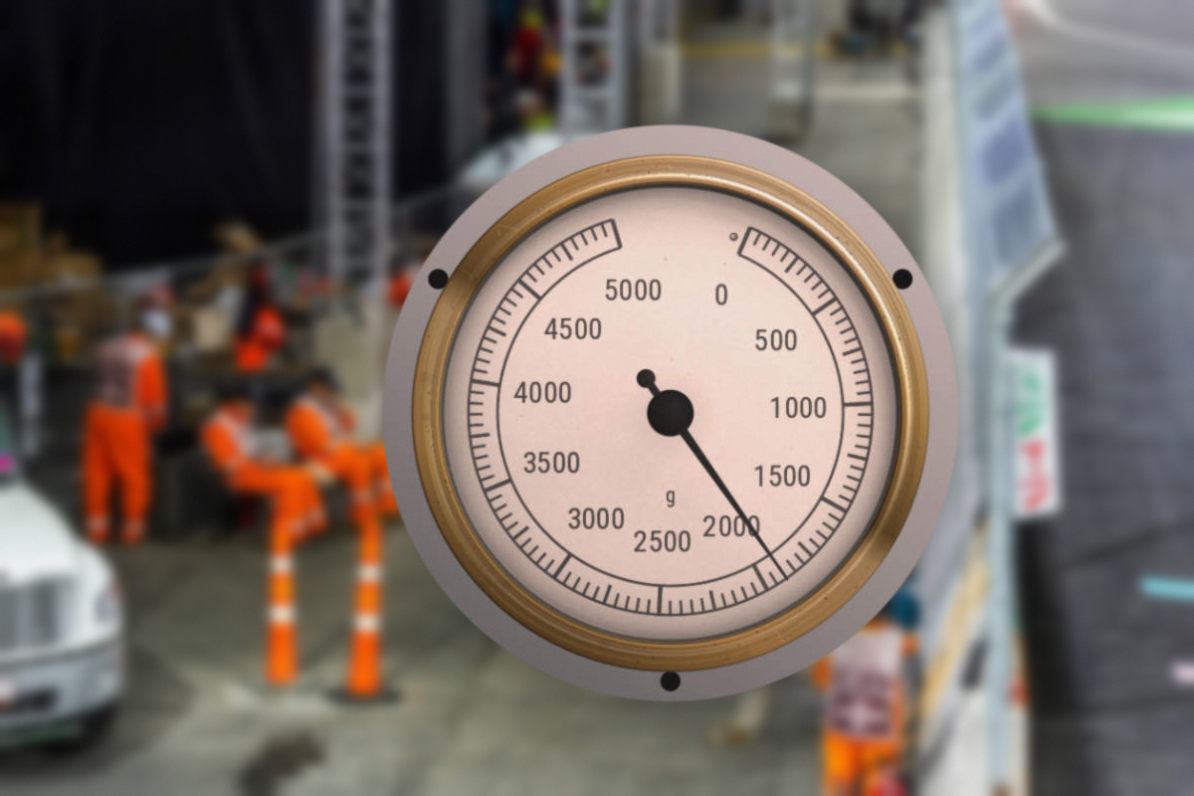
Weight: 1900 g
